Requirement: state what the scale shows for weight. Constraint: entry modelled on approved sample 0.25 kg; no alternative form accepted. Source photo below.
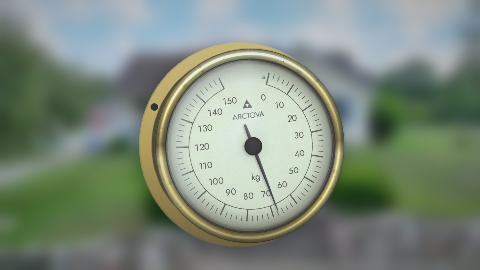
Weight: 68 kg
